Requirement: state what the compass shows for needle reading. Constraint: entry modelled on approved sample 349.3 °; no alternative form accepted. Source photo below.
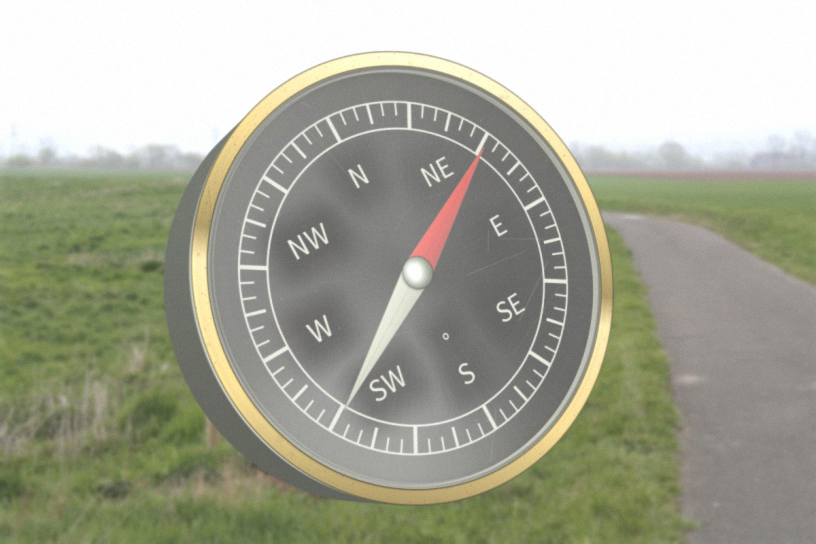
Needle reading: 60 °
